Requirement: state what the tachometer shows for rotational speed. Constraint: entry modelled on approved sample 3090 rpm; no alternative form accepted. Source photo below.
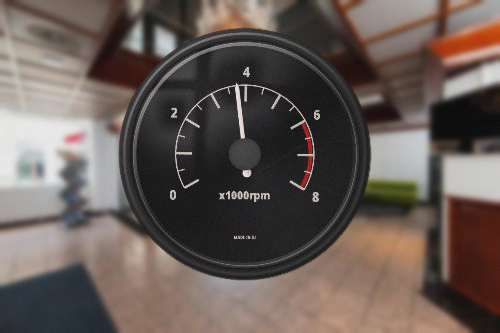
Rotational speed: 3750 rpm
